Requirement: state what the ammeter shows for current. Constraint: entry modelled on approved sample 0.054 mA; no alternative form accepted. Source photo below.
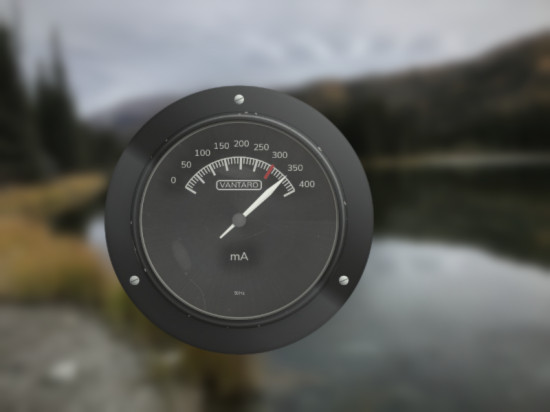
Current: 350 mA
